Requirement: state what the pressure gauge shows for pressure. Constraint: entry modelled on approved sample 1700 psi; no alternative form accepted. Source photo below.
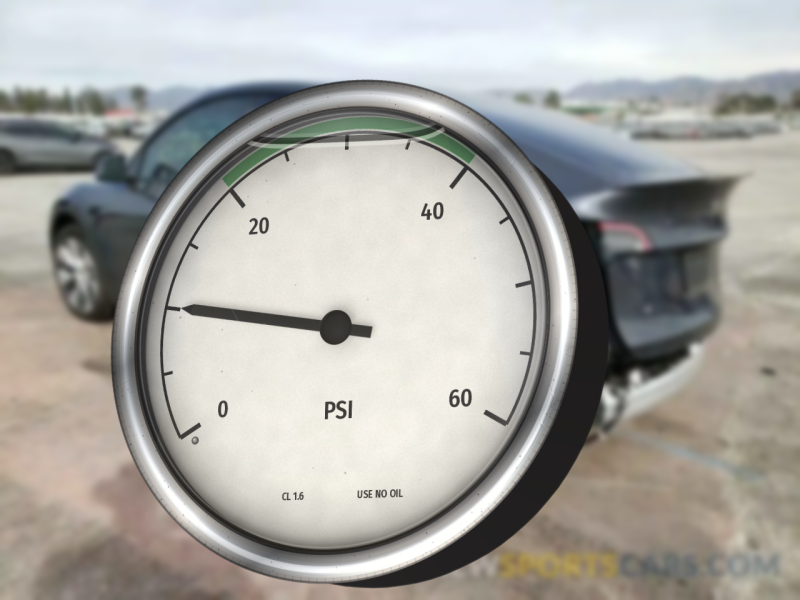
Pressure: 10 psi
